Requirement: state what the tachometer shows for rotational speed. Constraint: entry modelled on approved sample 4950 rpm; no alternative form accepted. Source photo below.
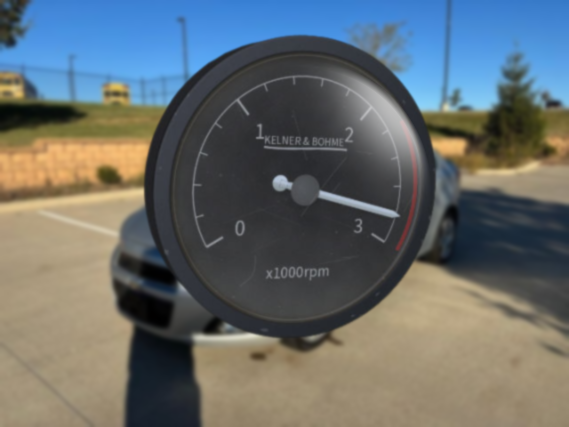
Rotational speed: 2800 rpm
